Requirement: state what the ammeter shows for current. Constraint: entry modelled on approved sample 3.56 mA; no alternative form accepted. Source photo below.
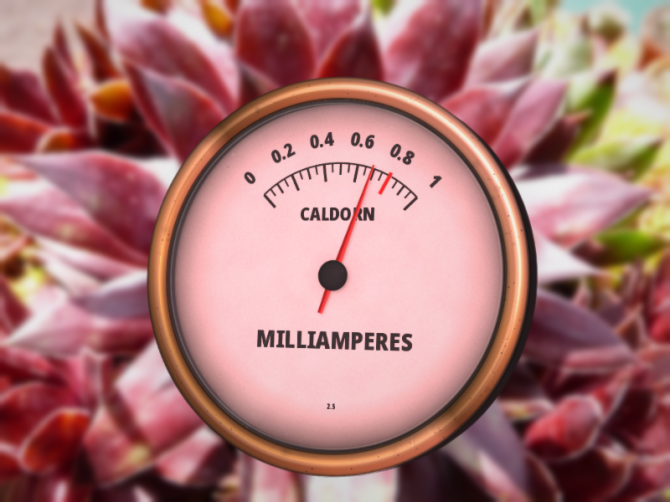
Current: 0.7 mA
